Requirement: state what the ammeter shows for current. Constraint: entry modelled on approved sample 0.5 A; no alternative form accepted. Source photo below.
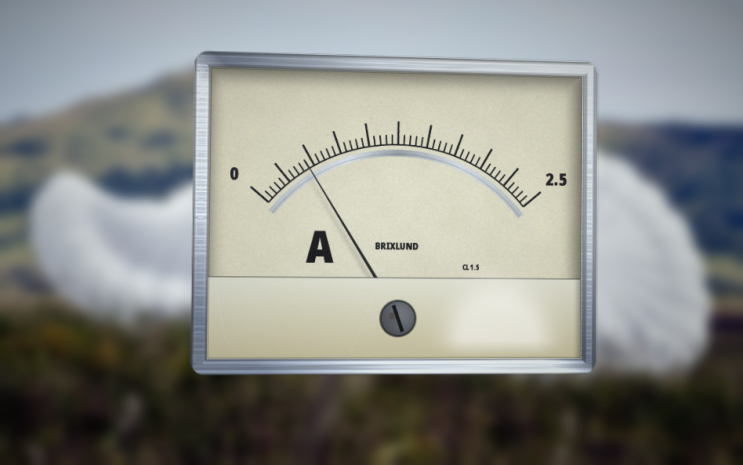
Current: 0.45 A
